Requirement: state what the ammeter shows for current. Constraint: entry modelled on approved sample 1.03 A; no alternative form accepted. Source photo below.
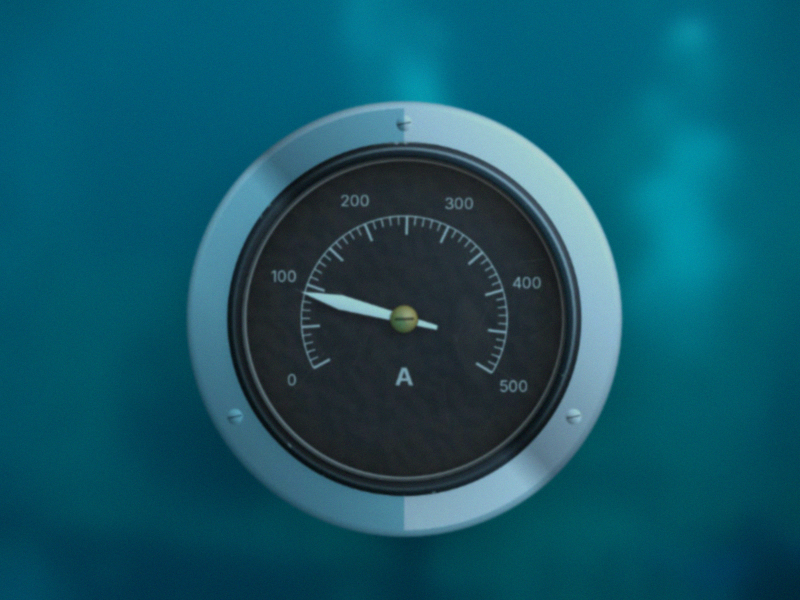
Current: 90 A
